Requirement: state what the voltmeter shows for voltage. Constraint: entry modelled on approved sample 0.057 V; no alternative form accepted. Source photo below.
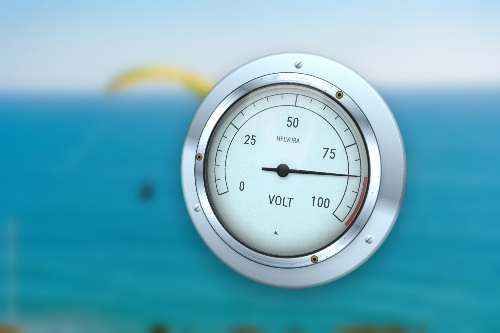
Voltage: 85 V
